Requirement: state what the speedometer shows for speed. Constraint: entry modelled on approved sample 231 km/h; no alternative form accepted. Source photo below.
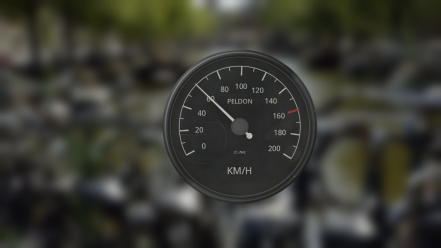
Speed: 60 km/h
